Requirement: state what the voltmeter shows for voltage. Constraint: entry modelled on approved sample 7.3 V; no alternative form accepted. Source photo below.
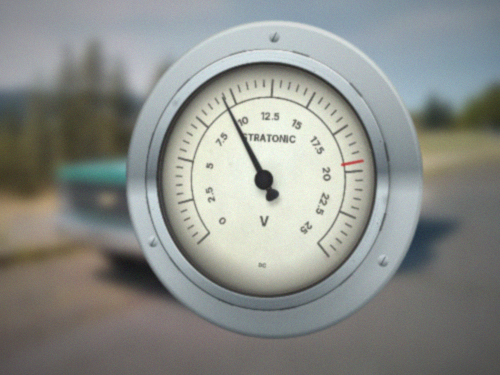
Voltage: 9.5 V
